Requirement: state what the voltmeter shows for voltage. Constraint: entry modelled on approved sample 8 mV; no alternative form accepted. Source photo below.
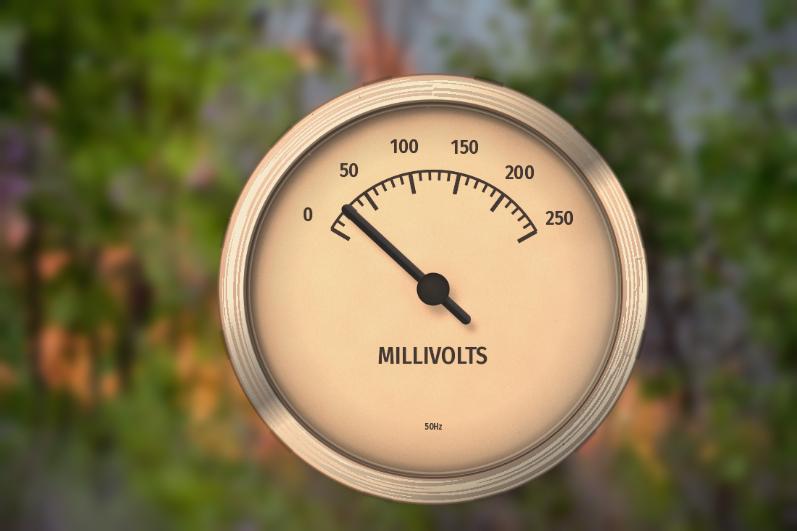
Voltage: 25 mV
